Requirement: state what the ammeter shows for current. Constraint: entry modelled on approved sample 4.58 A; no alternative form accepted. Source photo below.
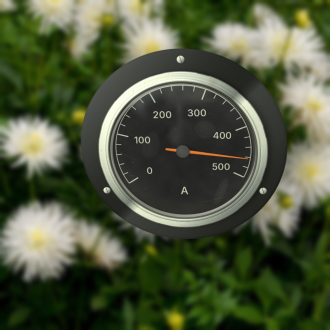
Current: 460 A
